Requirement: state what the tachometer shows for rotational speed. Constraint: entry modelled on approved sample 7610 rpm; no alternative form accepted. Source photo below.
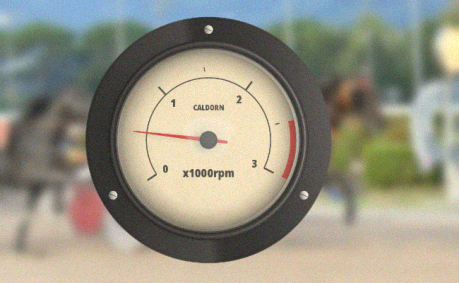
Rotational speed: 500 rpm
